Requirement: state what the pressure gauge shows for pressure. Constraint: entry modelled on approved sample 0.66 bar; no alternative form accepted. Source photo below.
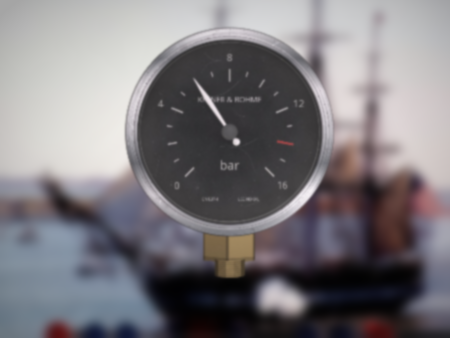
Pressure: 6 bar
